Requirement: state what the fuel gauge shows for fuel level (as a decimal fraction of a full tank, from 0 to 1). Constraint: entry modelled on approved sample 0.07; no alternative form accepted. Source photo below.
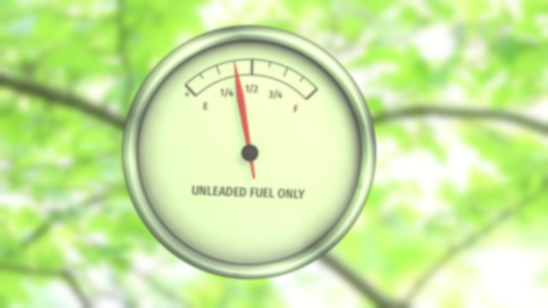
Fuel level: 0.375
